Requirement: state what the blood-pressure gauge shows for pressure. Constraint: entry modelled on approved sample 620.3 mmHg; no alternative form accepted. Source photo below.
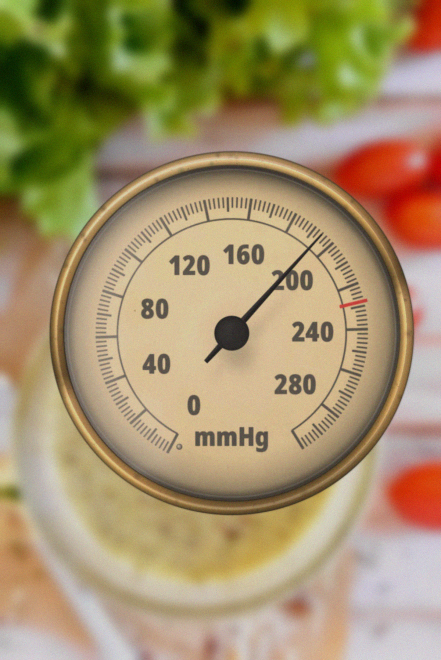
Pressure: 194 mmHg
